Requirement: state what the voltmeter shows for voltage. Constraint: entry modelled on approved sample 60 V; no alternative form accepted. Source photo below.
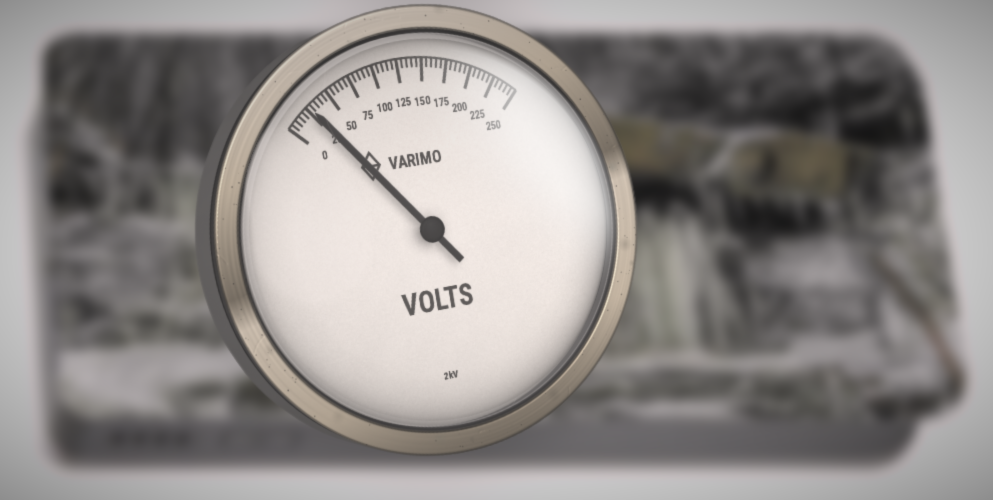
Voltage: 25 V
